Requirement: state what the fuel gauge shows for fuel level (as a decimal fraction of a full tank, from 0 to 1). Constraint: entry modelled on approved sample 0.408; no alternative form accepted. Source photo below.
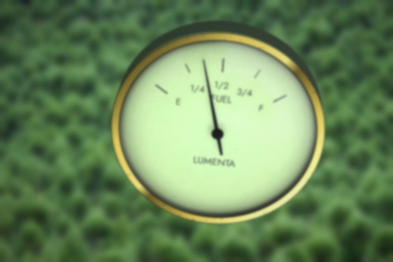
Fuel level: 0.375
